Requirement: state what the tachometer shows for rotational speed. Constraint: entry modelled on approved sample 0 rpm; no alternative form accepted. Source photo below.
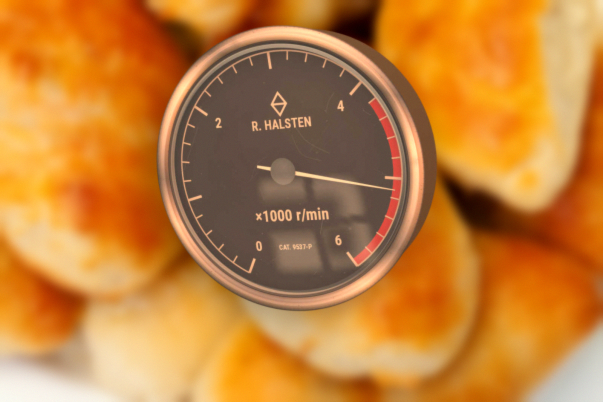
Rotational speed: 5100 rpm
